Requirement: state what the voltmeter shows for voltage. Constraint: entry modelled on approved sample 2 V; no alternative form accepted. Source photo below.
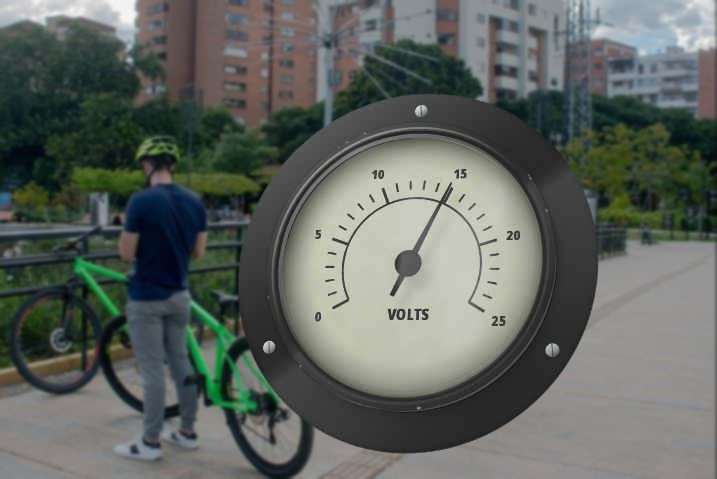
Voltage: 15 V
